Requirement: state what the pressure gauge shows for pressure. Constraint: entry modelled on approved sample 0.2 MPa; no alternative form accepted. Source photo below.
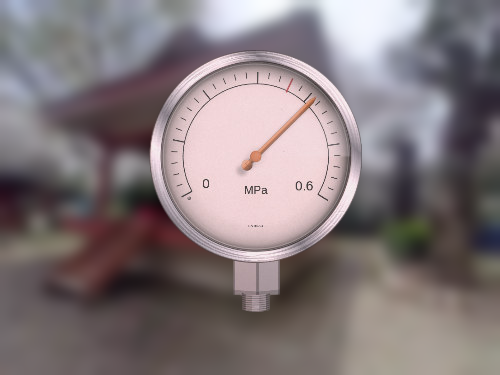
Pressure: 0.41 MPa
